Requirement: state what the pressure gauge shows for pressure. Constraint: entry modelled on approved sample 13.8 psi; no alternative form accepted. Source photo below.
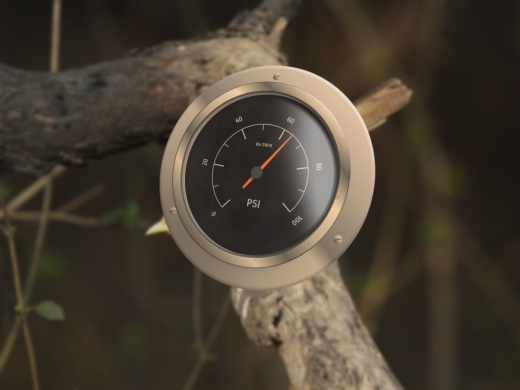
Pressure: 65 psi
